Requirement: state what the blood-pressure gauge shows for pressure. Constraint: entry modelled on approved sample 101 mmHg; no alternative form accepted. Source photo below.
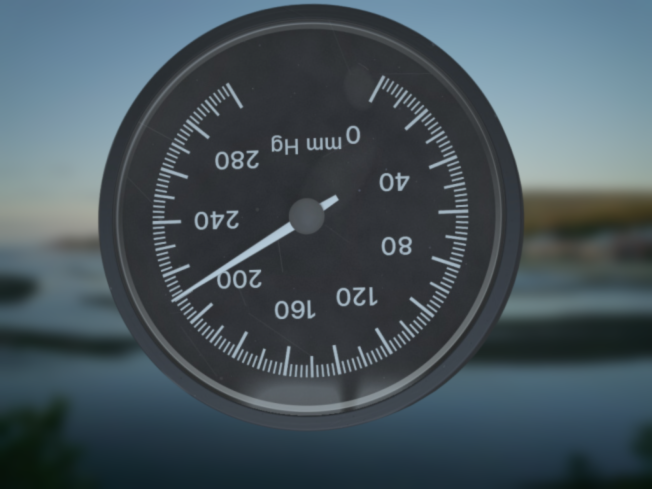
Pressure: 210 mmHg
